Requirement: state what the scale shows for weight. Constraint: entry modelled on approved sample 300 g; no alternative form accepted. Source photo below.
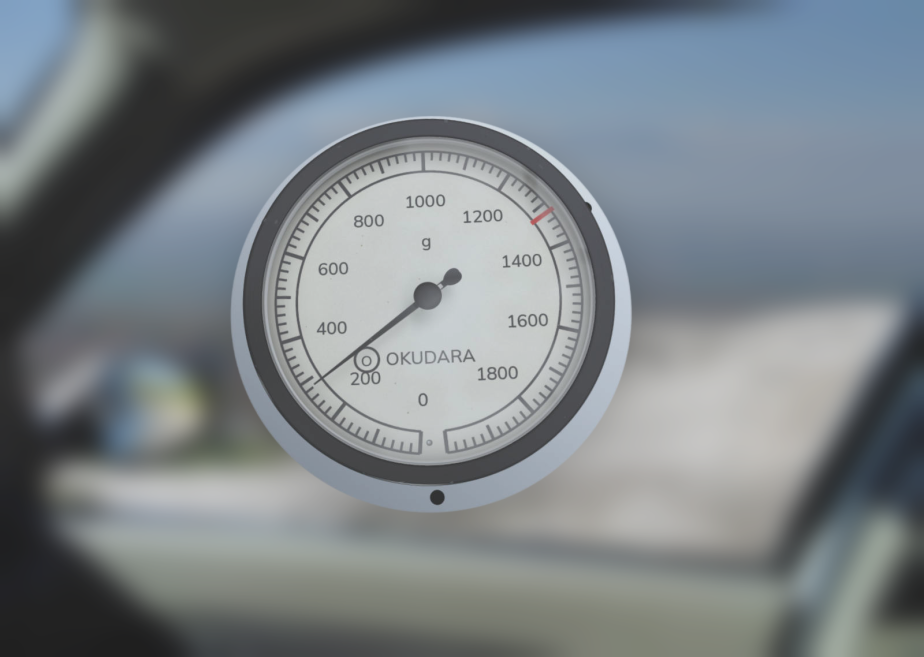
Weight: 280 g
